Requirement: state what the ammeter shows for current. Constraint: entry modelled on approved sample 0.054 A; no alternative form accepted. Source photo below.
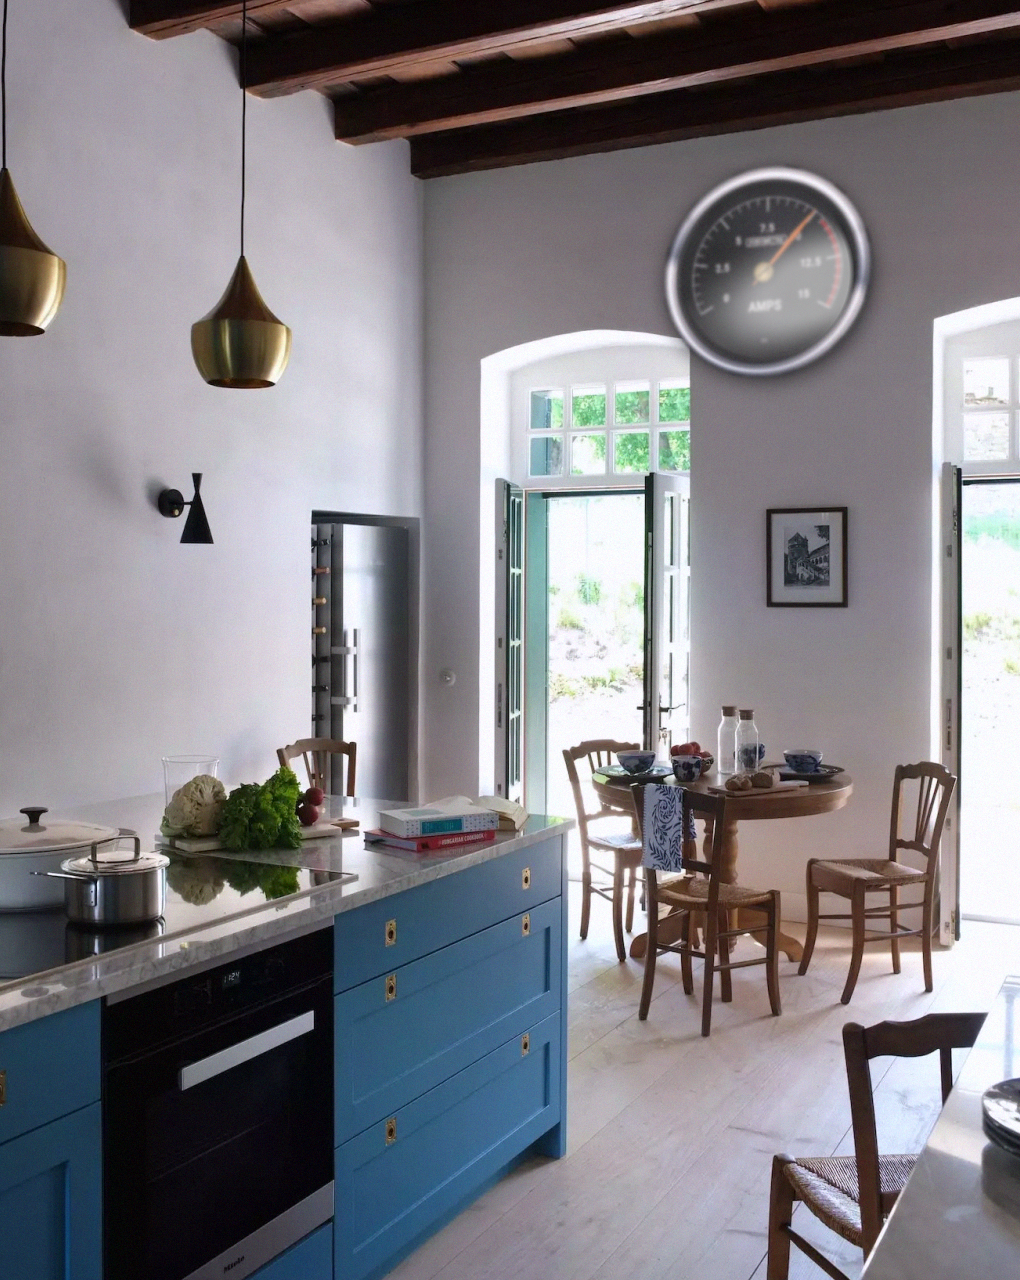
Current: 10 A
